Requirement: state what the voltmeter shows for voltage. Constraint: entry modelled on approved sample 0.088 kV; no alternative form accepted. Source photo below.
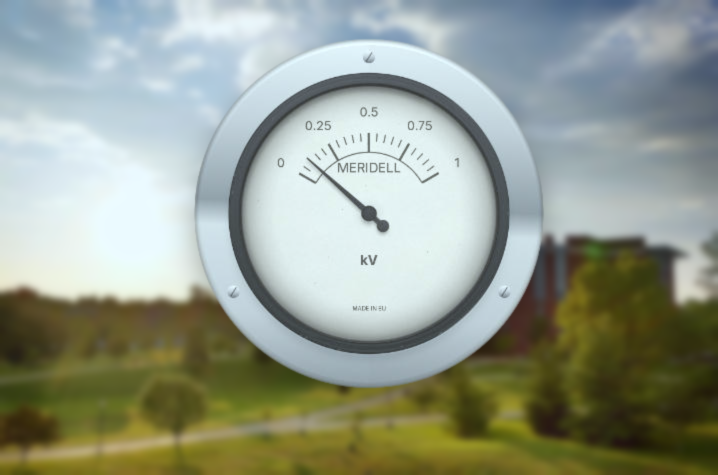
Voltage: 0.1 kV
